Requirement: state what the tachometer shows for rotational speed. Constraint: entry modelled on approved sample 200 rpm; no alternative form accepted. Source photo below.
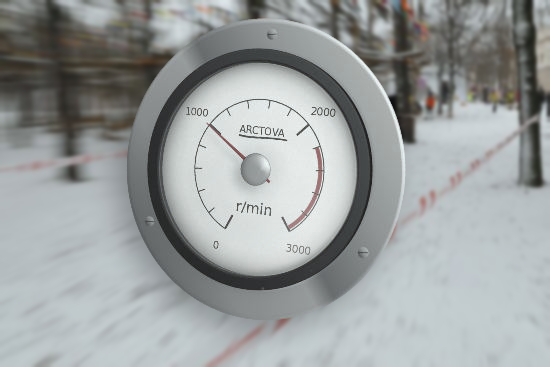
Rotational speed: 1000 rpm
